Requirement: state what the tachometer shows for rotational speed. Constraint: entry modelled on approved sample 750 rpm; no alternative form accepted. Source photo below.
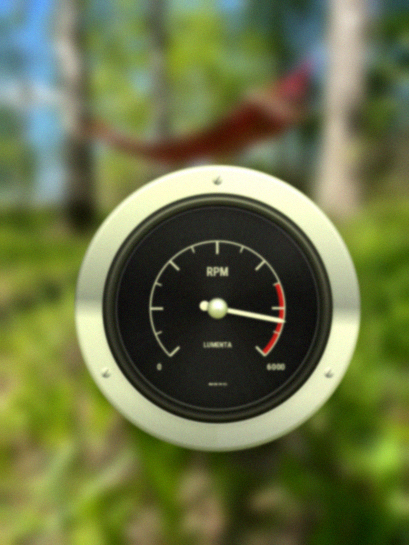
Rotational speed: 5250 rpm
